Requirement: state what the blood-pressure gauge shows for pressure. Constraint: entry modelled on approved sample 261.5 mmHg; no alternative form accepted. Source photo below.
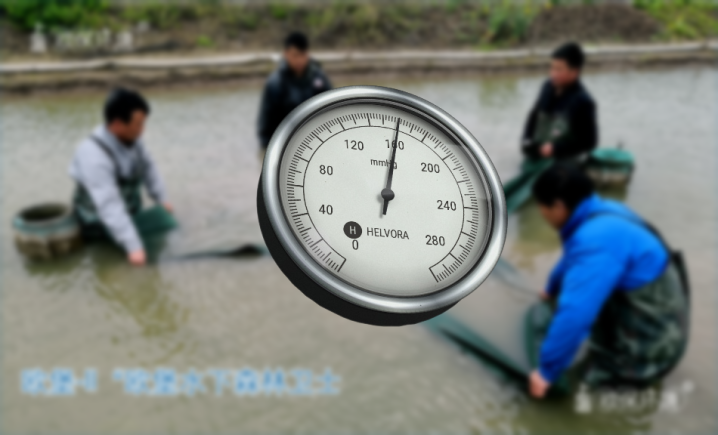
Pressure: 160 mmHg
